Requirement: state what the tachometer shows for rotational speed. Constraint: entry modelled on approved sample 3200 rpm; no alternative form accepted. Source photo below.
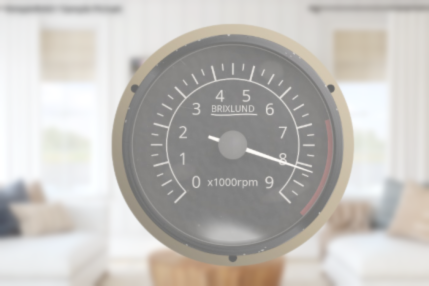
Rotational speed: 8125 rpm
